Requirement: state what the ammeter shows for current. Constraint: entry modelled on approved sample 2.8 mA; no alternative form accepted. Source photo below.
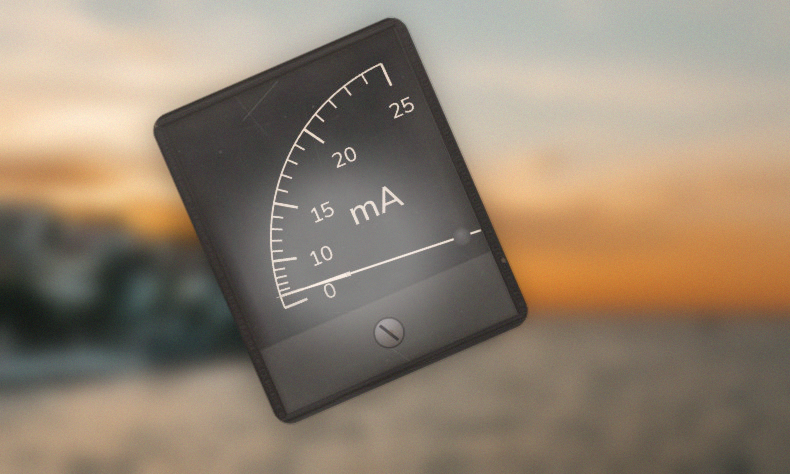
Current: 5 mA
